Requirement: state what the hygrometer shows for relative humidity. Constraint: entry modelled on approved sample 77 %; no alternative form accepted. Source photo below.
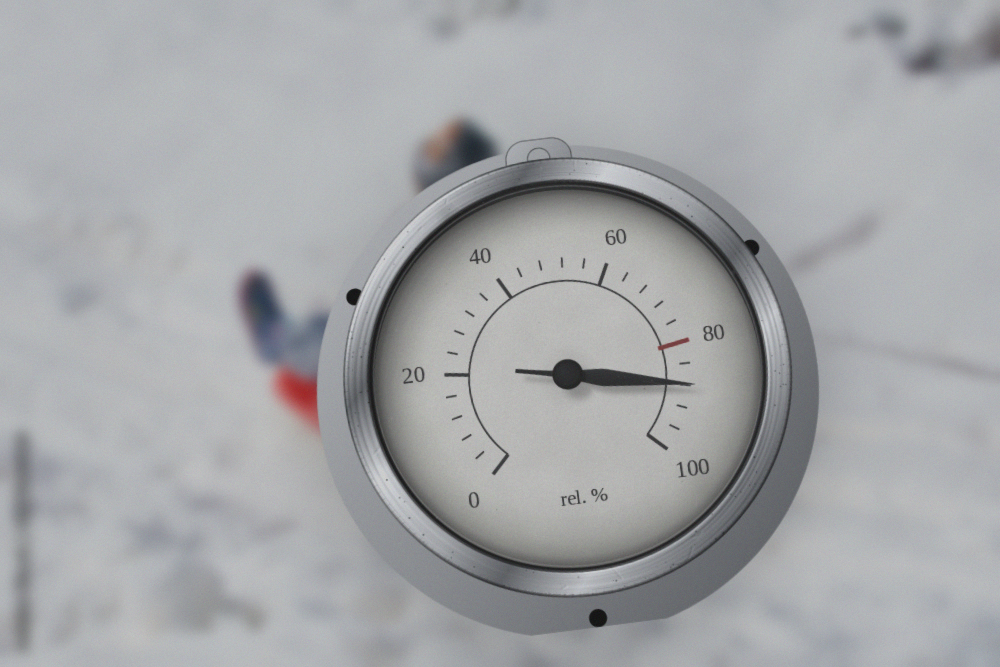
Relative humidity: 88 %
